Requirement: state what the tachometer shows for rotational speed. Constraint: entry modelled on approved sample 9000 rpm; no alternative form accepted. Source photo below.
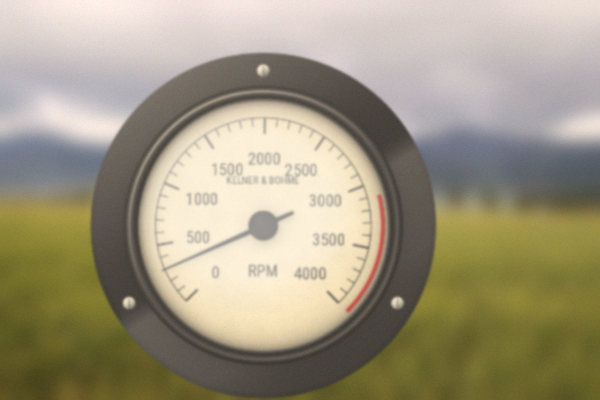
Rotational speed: 300 rpm
